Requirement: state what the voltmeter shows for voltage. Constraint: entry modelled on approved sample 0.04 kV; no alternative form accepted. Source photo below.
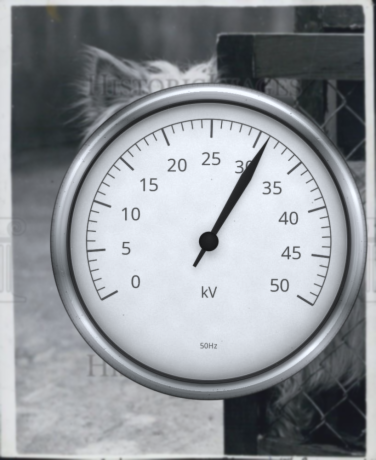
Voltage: 31 kV
